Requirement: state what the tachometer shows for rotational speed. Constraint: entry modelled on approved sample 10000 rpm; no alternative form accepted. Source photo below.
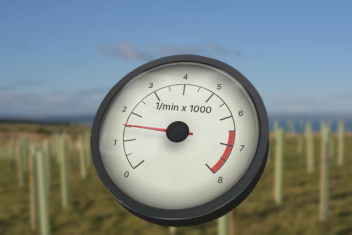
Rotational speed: 1500 rpm
